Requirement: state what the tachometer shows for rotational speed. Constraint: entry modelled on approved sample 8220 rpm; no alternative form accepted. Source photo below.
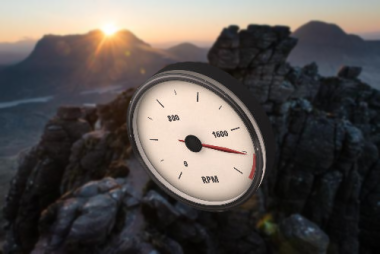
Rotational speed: 1800 rpm
